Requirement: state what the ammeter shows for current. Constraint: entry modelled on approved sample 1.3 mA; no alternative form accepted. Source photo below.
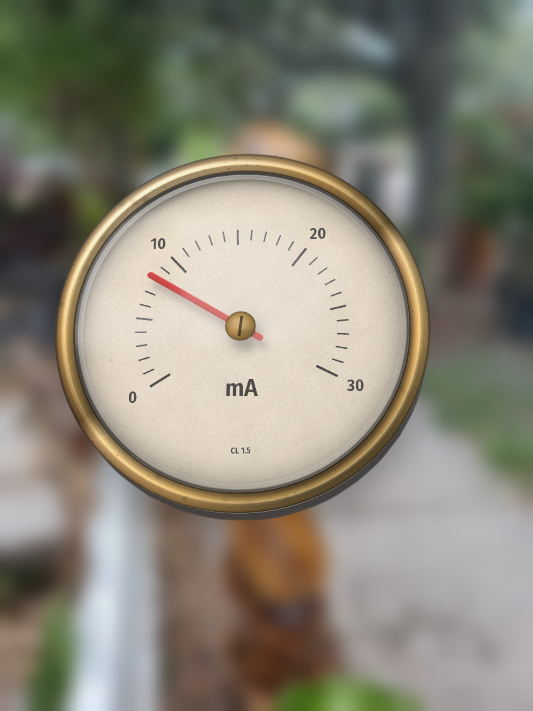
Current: 8 mA
